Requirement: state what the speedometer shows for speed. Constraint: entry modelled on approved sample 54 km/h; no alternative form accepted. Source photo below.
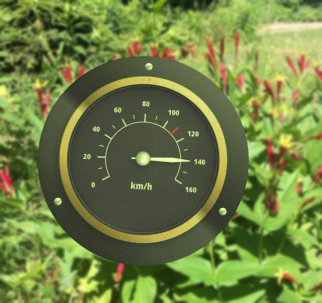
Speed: 140 km/h
